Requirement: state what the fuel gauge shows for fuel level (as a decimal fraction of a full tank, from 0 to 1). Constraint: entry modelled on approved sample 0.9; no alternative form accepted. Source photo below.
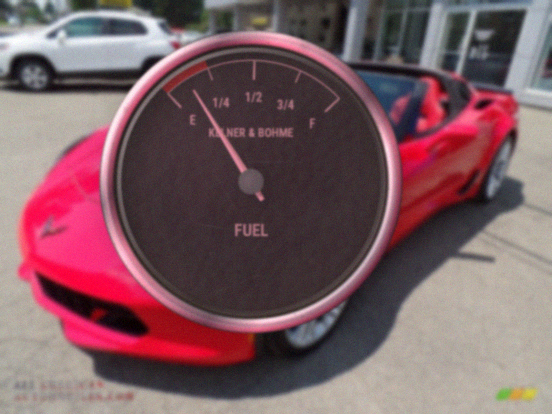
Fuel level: 0.125
